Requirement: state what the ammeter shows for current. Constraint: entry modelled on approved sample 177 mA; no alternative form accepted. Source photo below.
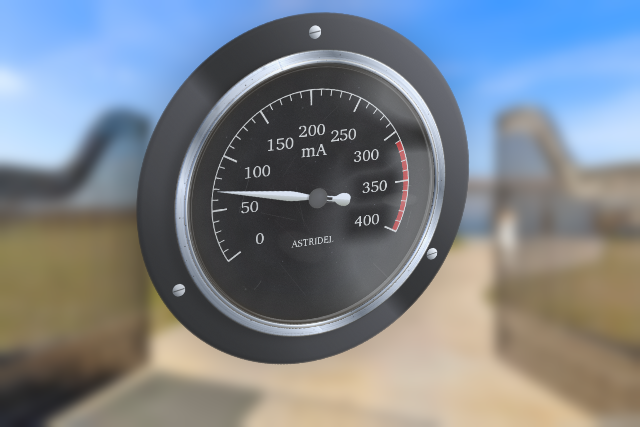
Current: 70 mA
